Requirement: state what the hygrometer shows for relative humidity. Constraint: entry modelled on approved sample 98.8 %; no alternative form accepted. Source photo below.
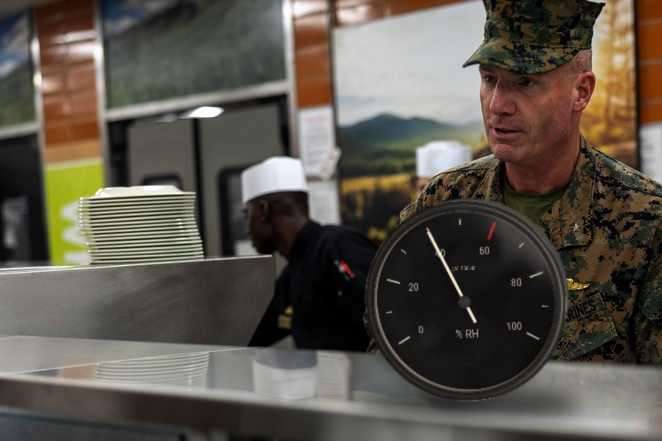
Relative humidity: 40 %
